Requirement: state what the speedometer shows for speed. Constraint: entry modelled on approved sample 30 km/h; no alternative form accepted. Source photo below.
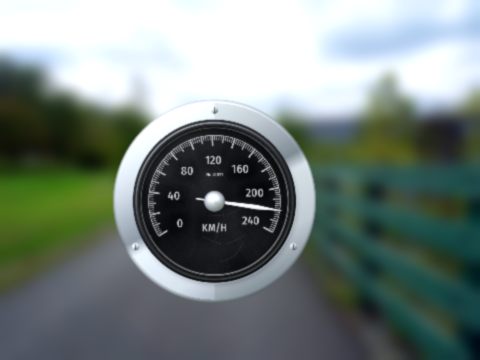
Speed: 220 km/h
